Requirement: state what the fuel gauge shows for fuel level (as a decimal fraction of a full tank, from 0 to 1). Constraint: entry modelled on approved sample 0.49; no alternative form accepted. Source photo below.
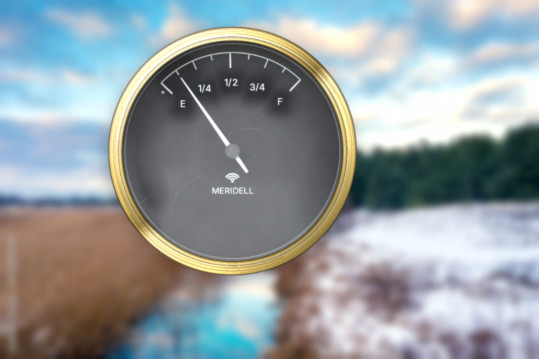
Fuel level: 0.125
